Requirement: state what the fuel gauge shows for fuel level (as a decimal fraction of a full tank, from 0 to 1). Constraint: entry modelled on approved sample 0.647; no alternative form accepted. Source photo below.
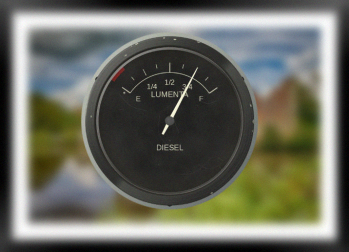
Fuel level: 0.75
